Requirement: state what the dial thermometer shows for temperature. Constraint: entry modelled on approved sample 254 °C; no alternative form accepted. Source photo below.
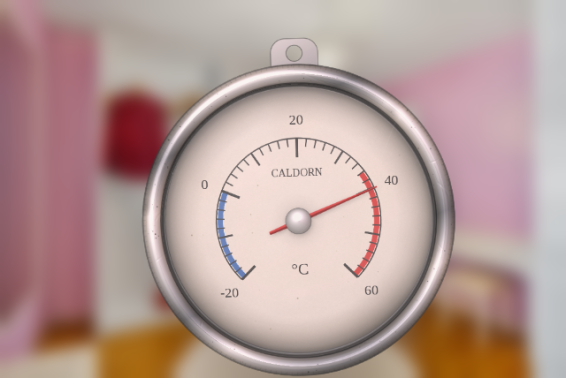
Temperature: 40 °C
